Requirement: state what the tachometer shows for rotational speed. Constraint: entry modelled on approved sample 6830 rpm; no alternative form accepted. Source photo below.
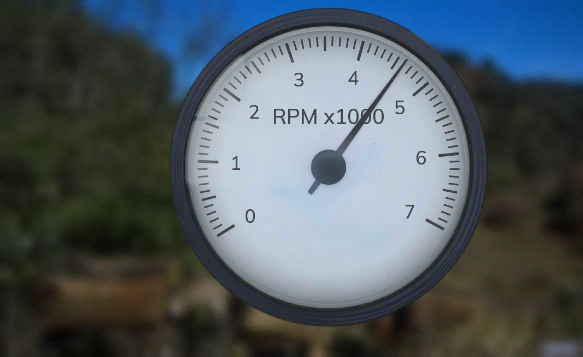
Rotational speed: 4600 rpm
